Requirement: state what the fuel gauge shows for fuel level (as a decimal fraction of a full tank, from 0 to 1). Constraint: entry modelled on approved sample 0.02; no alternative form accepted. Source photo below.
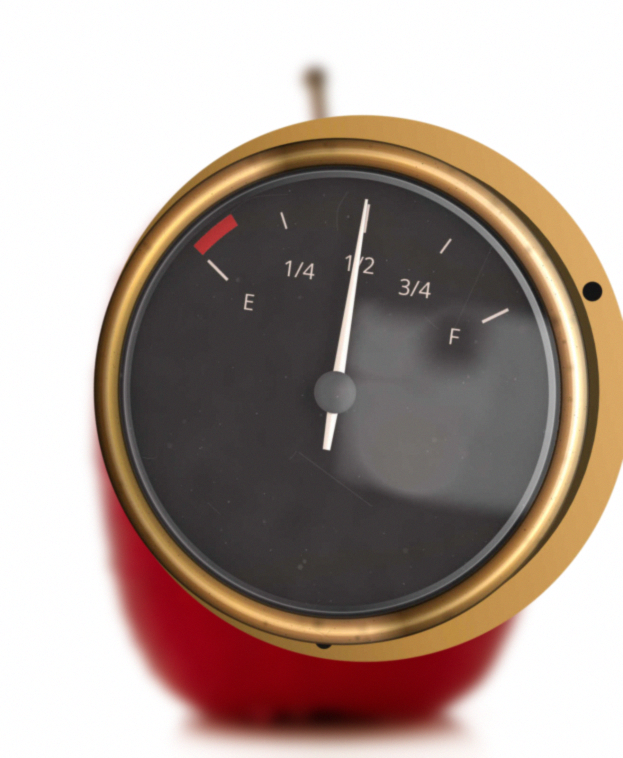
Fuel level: 0.5
